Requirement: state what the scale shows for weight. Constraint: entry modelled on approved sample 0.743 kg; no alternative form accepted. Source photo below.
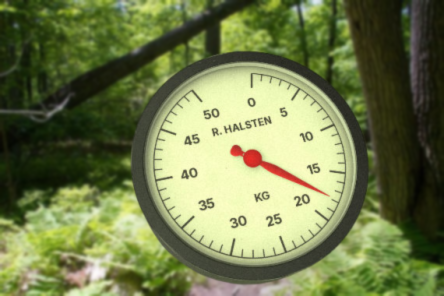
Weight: 18 kg
